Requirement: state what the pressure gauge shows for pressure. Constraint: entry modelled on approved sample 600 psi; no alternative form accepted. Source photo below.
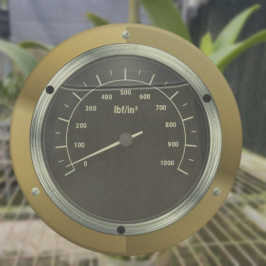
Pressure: 25 psi
